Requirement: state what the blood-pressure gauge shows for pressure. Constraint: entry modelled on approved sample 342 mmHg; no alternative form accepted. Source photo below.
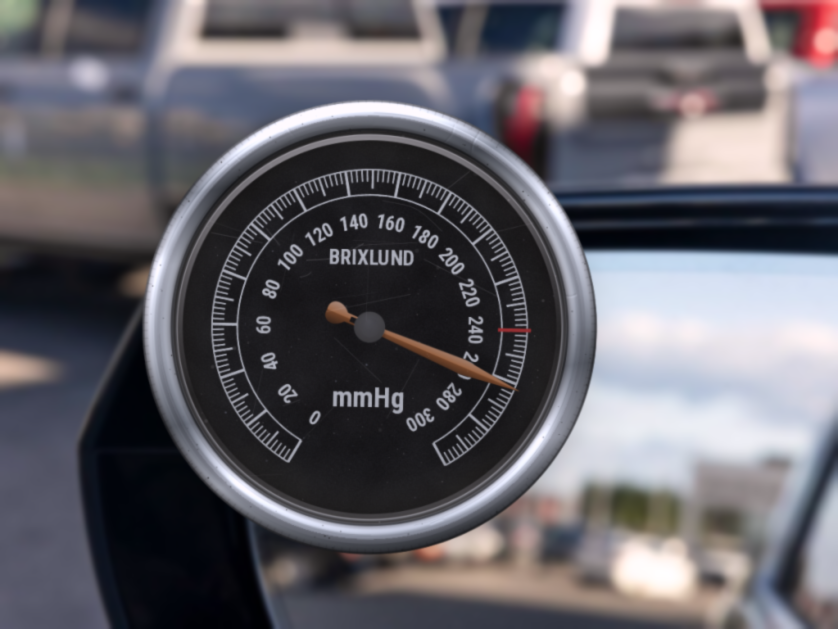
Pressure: 262 mmHg
